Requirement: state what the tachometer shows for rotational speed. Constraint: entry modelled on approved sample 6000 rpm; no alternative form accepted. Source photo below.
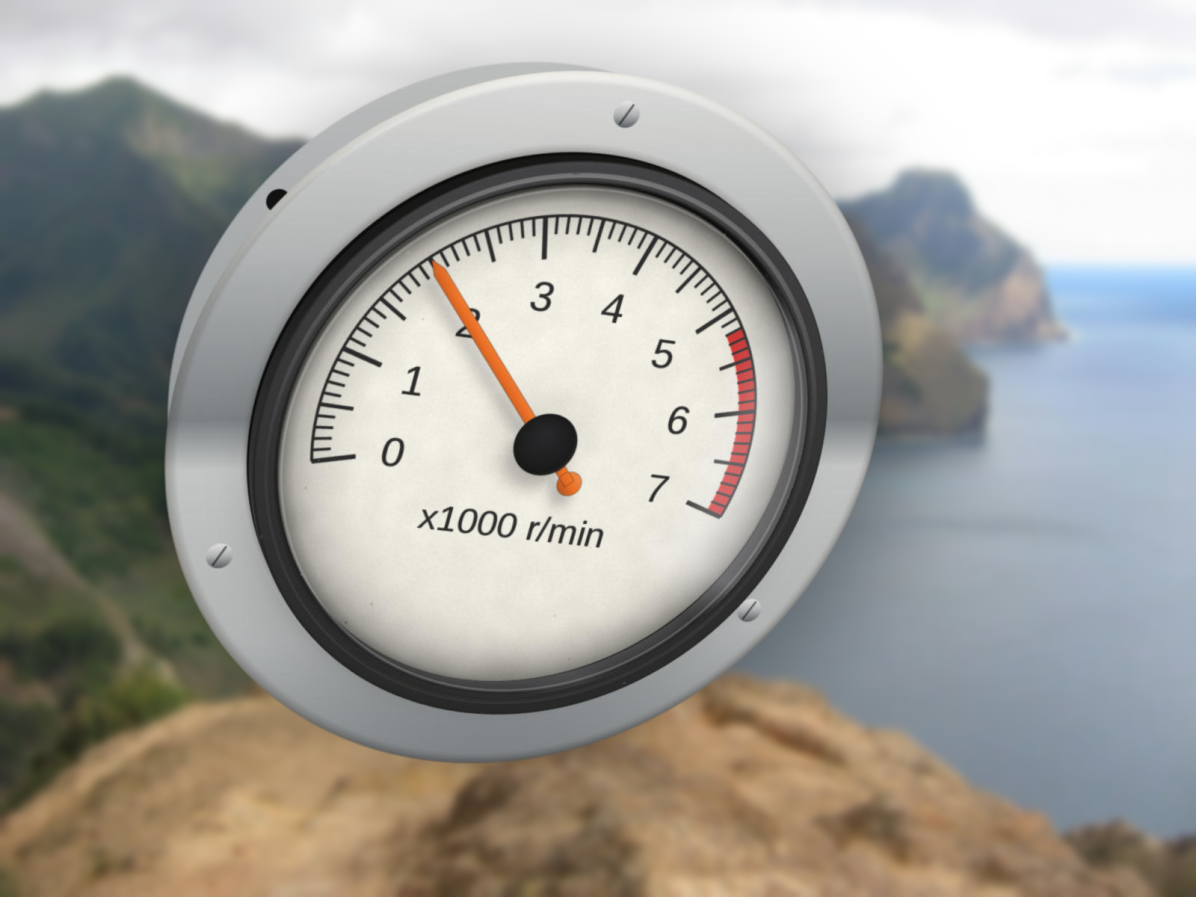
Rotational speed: 2000 rpm
